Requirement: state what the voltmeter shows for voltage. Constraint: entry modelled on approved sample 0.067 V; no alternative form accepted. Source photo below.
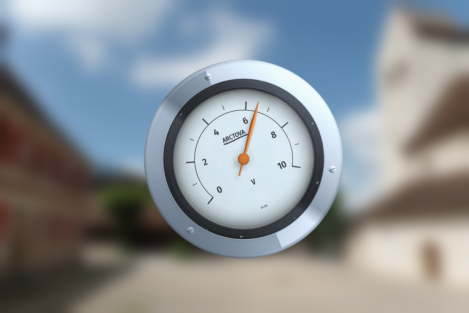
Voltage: 6.5 V
